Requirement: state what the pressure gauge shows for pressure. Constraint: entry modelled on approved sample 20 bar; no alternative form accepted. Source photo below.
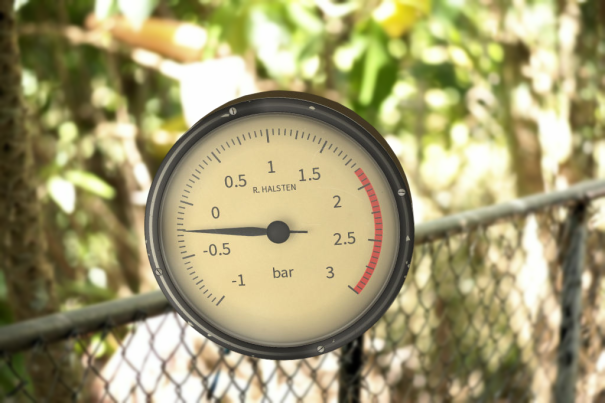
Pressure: -0.25 bar
